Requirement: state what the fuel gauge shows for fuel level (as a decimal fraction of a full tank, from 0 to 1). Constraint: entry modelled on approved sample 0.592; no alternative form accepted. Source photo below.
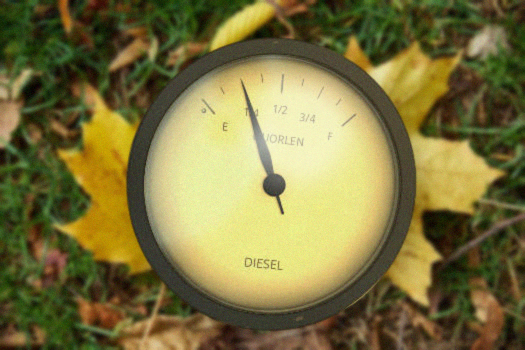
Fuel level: 0.25
